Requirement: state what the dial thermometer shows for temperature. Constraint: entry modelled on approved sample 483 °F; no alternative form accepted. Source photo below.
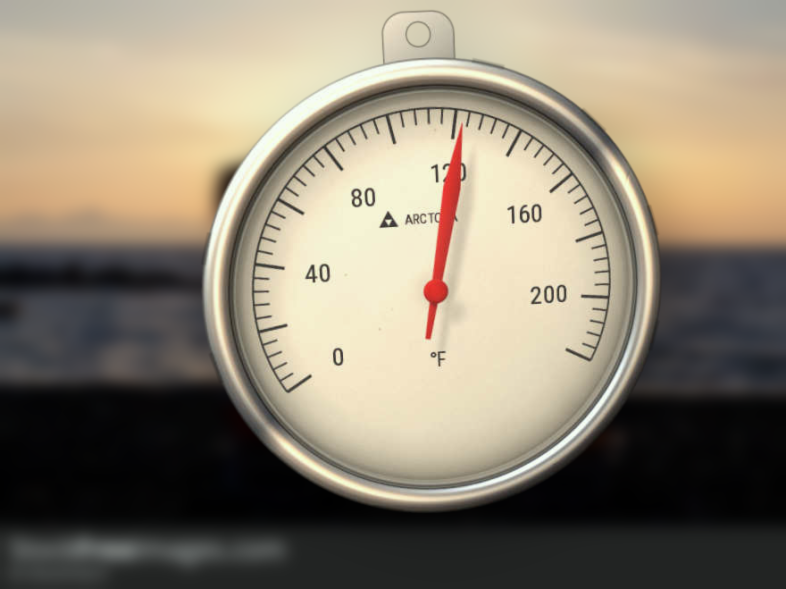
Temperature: 122 °F
